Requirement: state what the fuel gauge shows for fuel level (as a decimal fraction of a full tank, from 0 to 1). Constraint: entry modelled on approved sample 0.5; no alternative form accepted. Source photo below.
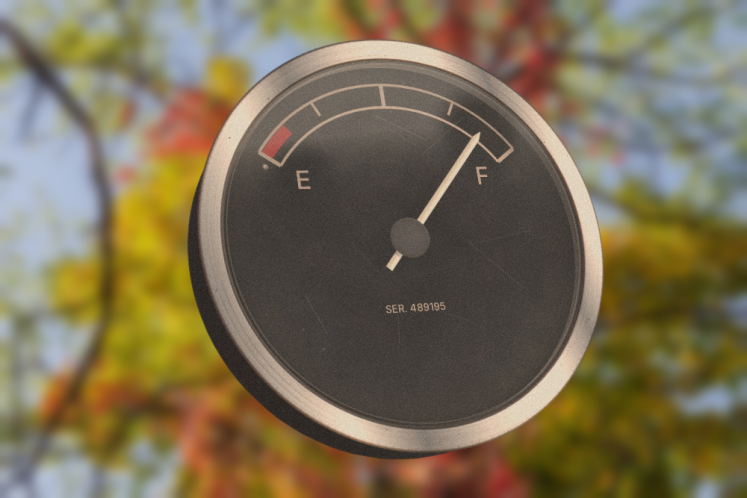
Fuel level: 0.875
